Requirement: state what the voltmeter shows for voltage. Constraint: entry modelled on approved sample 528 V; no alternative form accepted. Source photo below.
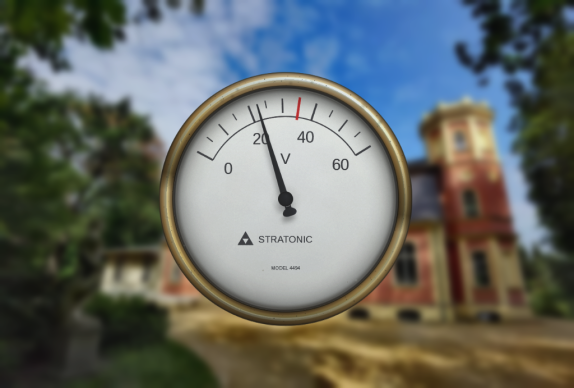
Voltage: 22.5 V
